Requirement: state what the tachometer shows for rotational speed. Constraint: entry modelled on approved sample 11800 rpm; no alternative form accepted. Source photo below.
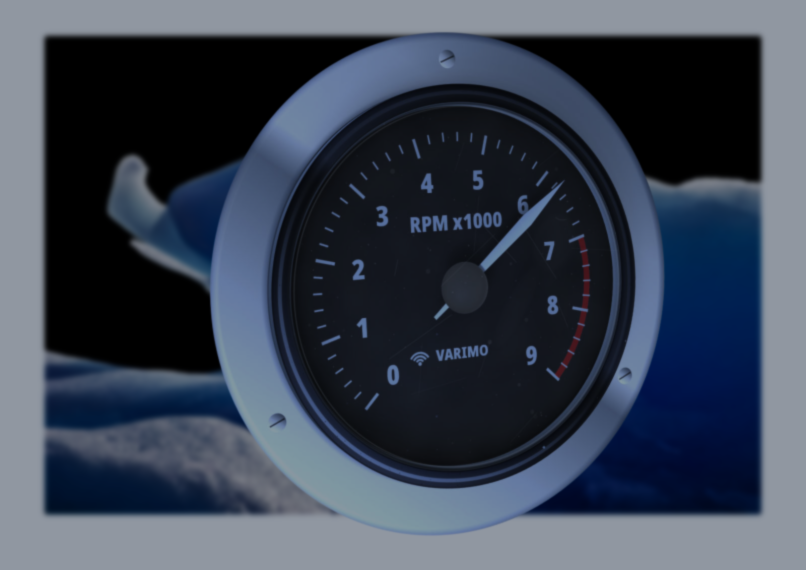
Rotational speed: 6200 rpm
